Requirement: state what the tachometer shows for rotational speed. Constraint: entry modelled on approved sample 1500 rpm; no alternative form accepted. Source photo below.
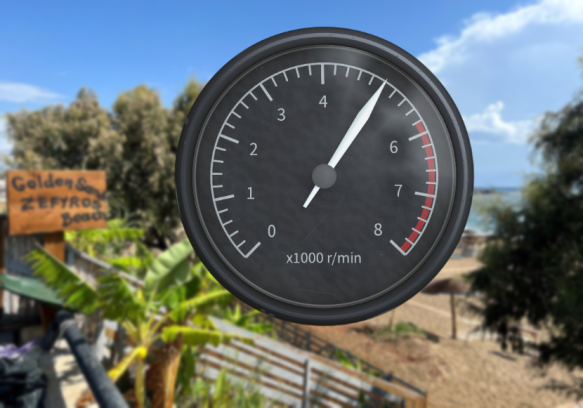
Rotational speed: 5000 rpm
